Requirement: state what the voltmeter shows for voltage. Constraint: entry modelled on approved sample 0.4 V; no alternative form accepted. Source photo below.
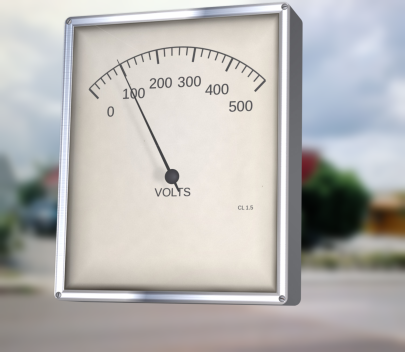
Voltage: 100 V
